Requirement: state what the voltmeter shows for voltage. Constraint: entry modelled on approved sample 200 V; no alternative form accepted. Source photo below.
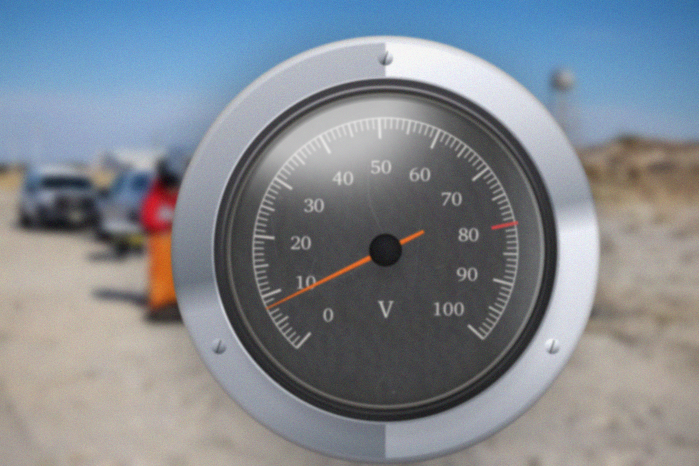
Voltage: 8 V
